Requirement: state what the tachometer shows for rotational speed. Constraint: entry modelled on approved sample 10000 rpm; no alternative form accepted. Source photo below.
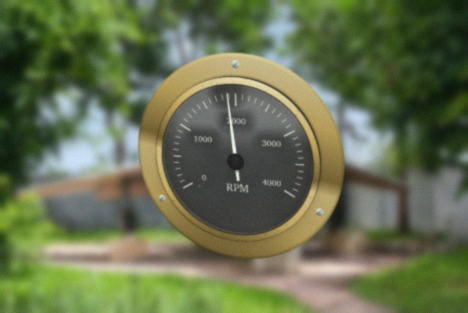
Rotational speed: 1900 rpm
